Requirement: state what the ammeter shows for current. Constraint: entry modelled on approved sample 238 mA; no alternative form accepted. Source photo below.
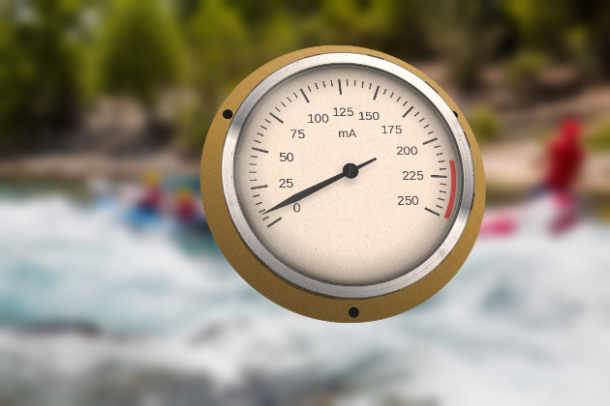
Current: 7.5 mA
